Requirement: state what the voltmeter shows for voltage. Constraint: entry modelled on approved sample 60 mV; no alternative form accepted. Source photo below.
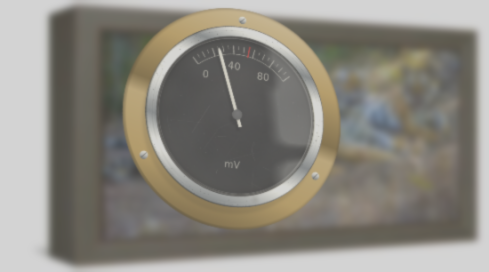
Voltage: 25 mV
